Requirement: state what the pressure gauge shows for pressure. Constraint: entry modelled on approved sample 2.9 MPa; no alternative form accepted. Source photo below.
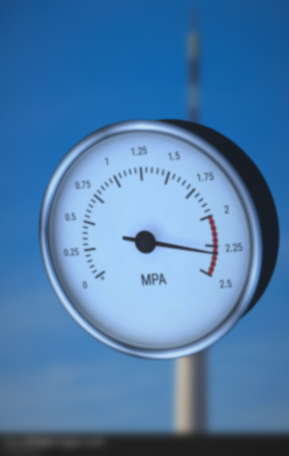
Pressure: 2.3 MPa
